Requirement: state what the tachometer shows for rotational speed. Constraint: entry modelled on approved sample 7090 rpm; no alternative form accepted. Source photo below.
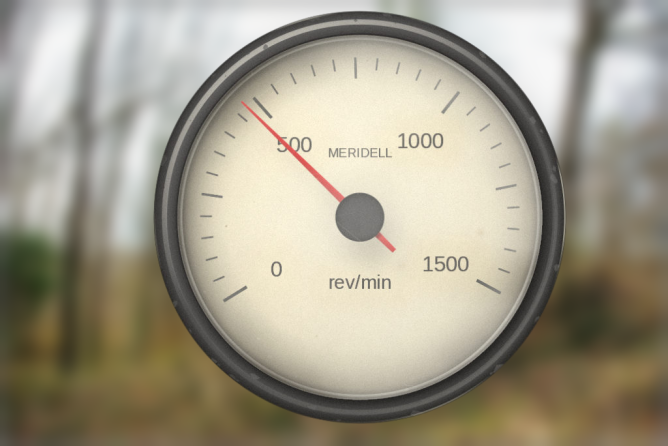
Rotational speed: 475 rpm
